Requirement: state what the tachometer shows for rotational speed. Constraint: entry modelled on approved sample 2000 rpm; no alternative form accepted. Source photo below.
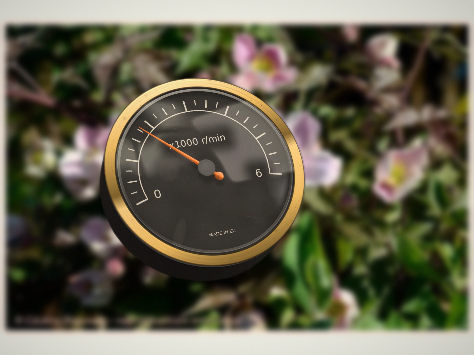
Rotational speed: 1750 rpm
